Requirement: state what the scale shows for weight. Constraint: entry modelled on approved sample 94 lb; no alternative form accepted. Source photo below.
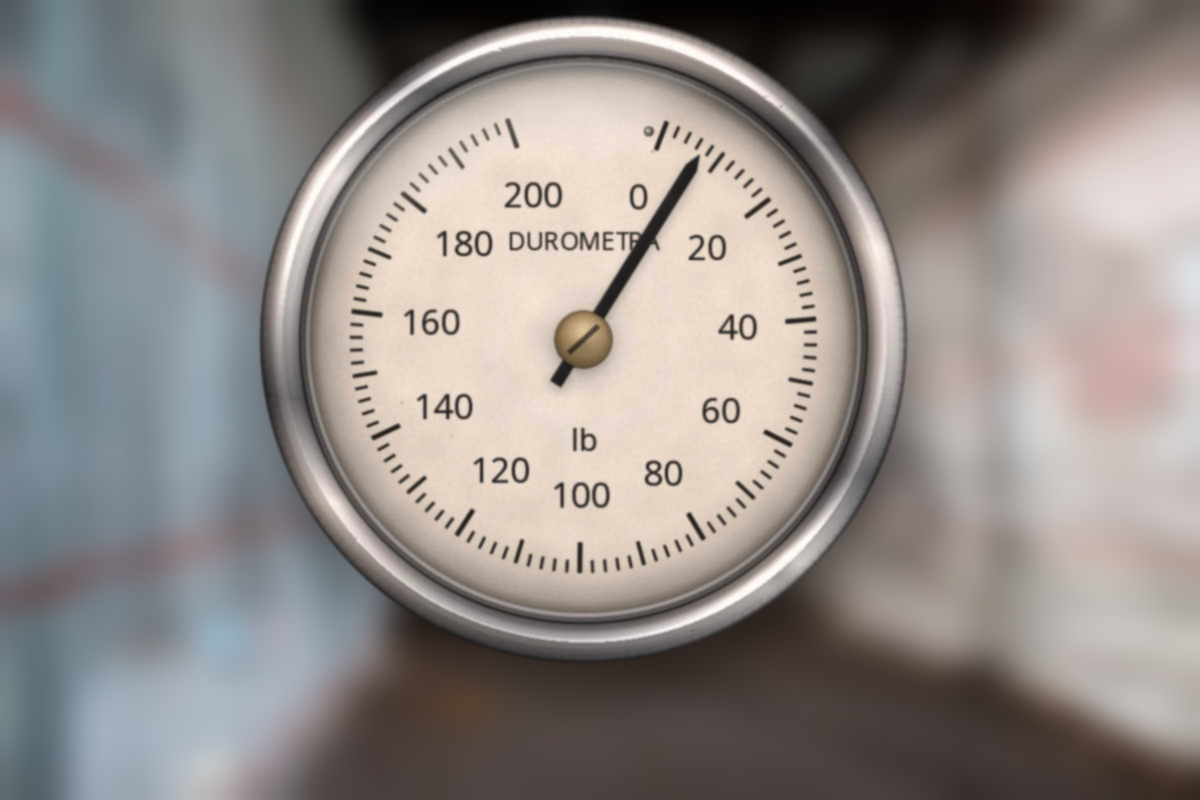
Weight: 7 lb
